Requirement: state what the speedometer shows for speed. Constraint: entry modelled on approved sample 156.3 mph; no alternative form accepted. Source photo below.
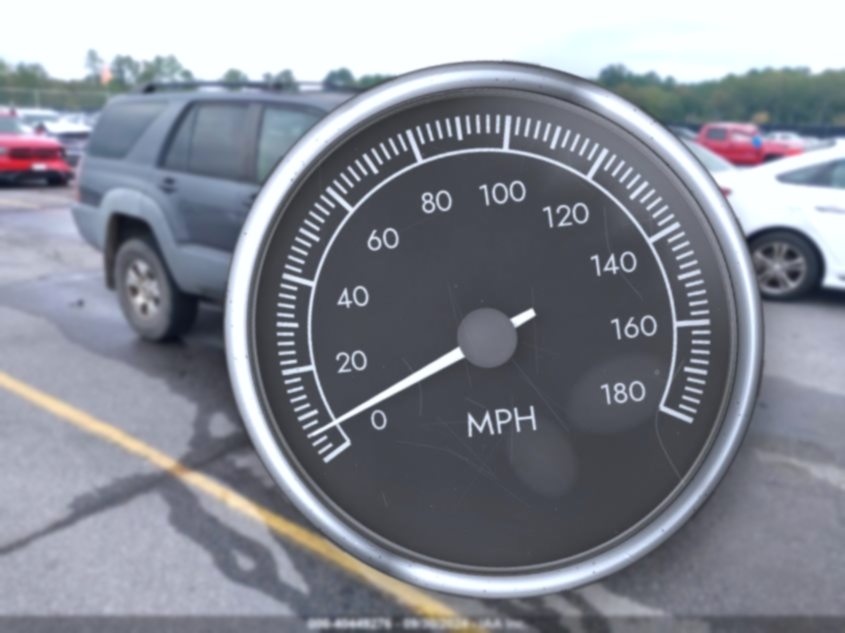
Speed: 6 mph
